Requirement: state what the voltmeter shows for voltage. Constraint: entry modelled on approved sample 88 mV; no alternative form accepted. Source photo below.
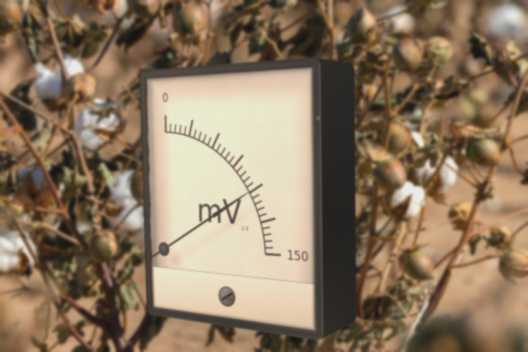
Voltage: 100 mV
